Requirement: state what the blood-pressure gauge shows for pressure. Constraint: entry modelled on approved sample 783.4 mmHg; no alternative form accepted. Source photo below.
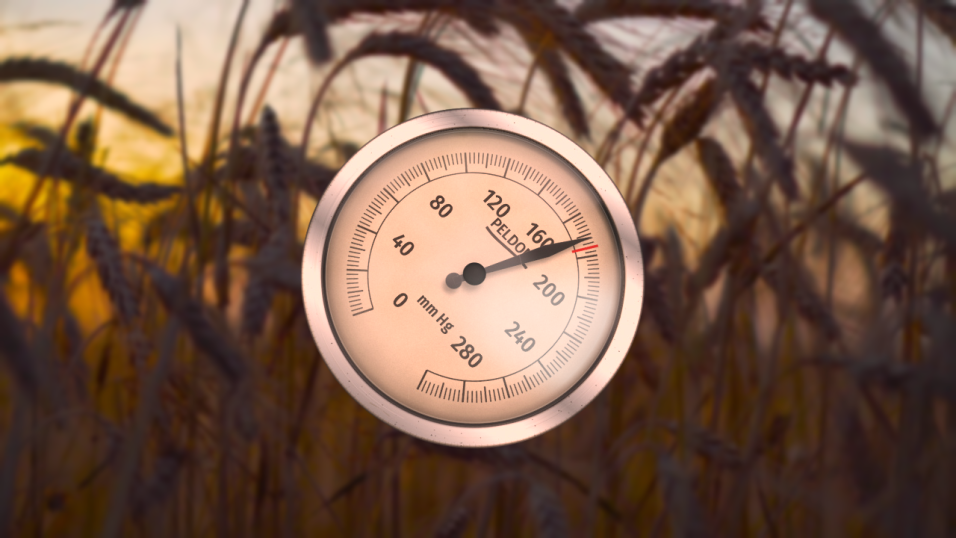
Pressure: 172 mmHg
